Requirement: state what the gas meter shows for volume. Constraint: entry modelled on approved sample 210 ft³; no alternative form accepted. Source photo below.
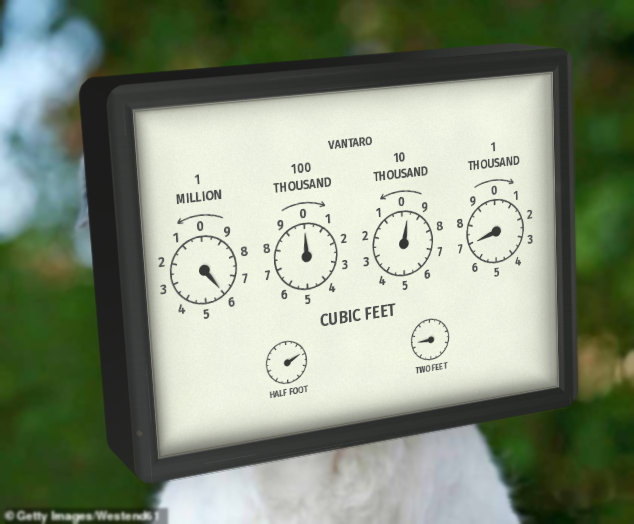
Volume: 599700 ft³
